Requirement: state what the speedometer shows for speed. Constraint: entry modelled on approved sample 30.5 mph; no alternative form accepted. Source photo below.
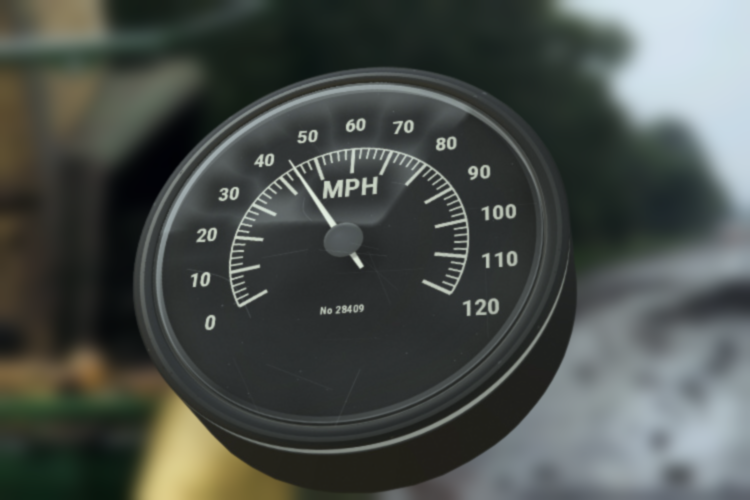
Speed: 44 mph
